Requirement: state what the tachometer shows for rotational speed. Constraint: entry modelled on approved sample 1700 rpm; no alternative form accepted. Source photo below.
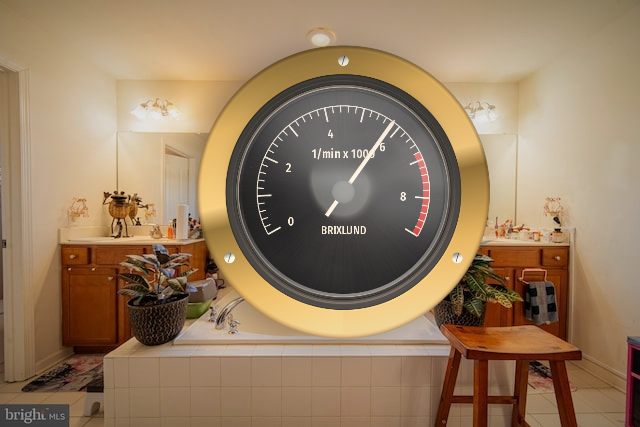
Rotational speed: 5800 rpm
